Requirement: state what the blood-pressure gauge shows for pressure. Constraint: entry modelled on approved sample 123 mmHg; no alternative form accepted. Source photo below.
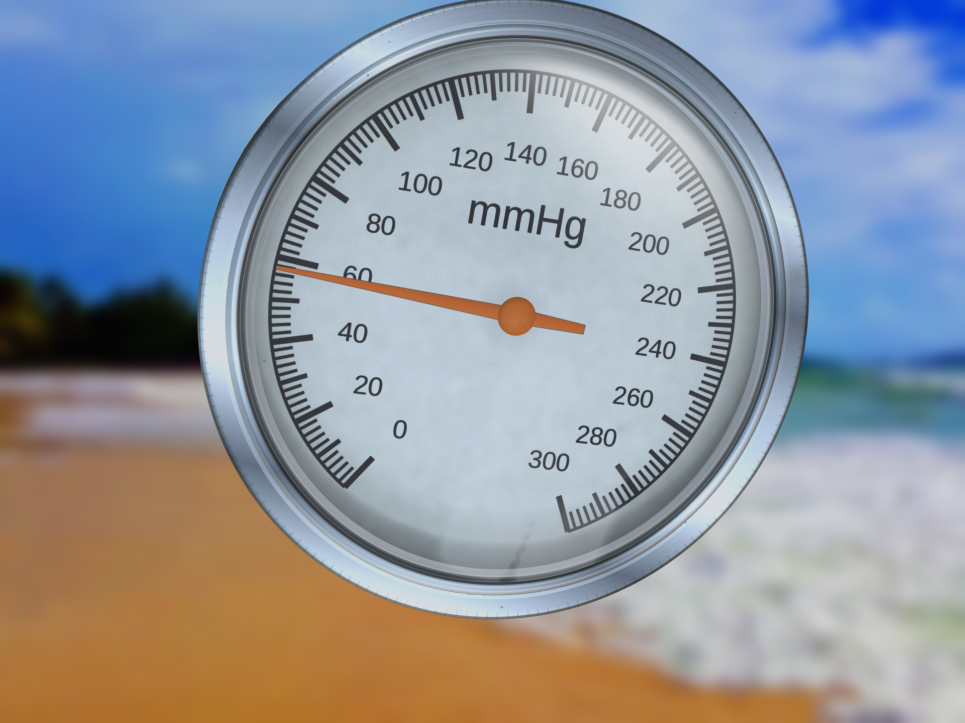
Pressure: 58 mmHg
